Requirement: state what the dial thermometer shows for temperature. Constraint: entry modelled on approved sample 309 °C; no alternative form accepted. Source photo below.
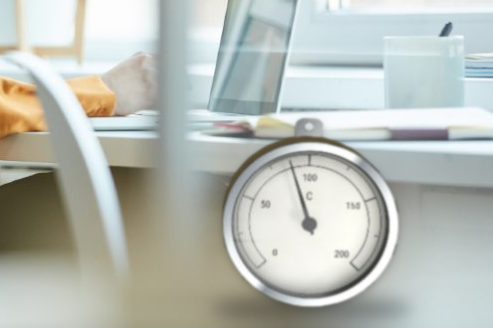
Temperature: 87.5 °C
